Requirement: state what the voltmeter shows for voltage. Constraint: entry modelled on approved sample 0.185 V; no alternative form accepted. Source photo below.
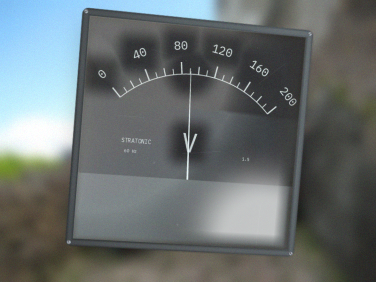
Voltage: 90 V
